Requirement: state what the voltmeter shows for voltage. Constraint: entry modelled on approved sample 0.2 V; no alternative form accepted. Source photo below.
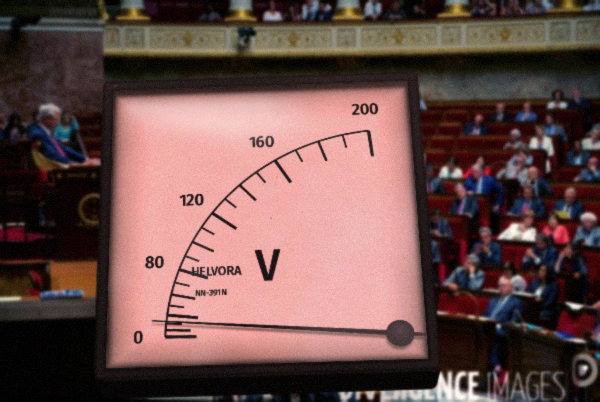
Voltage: 30 V
